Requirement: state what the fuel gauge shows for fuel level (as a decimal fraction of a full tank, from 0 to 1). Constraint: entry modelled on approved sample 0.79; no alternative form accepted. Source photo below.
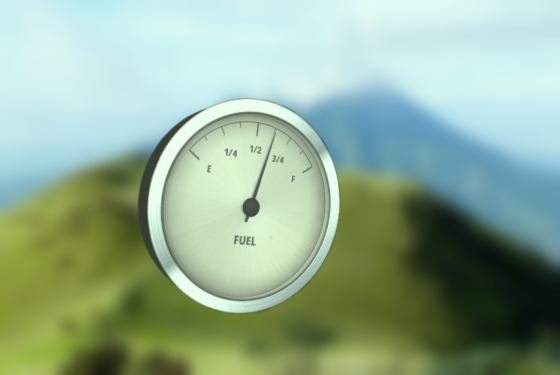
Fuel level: 0.625
